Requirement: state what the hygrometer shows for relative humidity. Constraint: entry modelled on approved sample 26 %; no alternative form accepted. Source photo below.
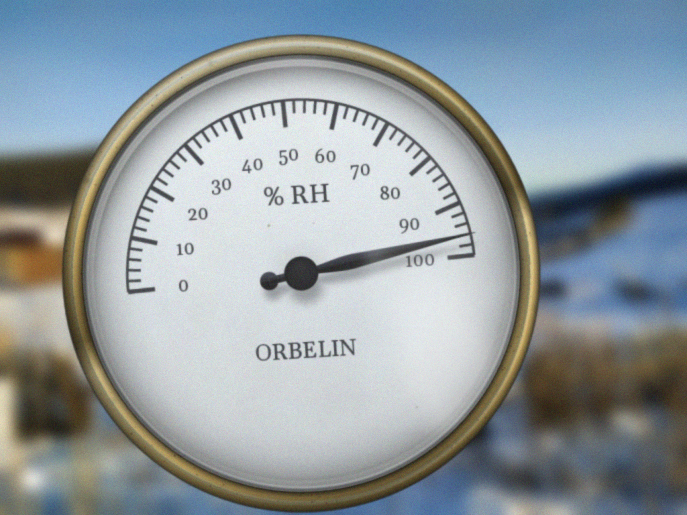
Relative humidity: 96 %
